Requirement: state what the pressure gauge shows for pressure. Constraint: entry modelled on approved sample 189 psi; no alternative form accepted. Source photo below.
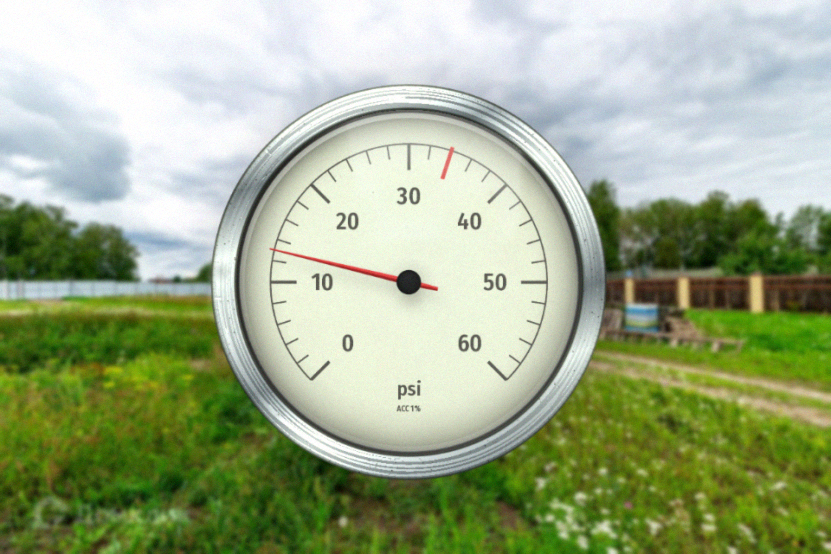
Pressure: 13 psi
